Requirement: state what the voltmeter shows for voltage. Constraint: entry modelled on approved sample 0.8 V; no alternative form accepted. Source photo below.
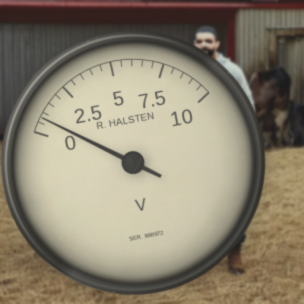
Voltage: 0.75 V
